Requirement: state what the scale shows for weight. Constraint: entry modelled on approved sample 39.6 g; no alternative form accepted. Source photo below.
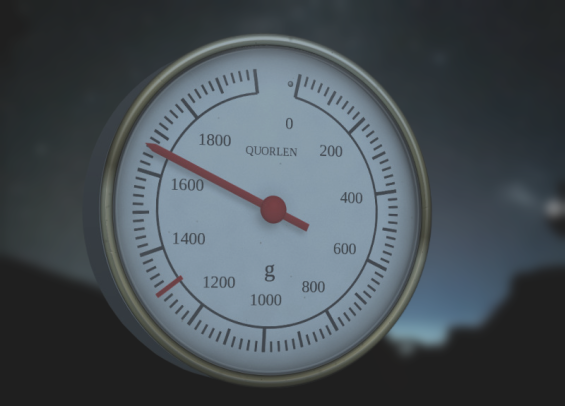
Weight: 1660 g
